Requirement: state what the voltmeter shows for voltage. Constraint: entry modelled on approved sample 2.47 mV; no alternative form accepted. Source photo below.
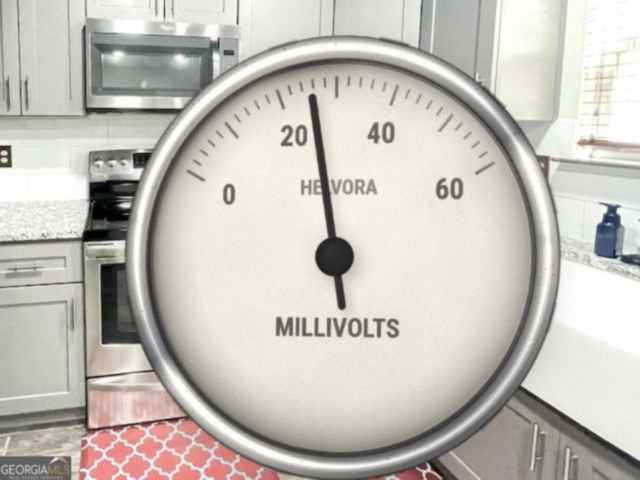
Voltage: 26 mV
